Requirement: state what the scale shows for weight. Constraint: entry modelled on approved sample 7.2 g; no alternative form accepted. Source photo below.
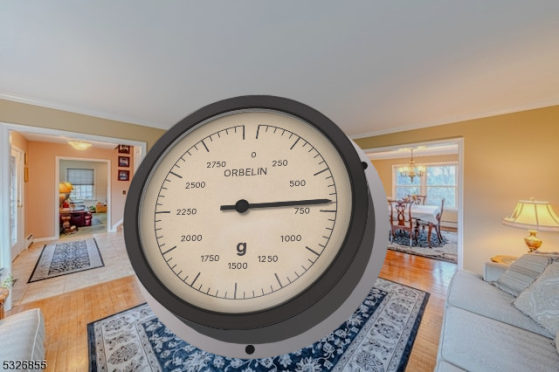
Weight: 700 g
